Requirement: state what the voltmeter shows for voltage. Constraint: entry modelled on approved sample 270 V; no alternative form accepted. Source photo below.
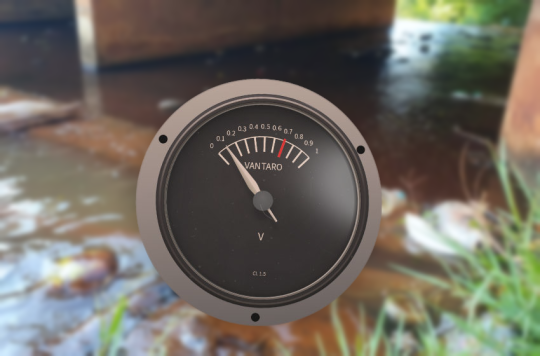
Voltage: 0.1 V
